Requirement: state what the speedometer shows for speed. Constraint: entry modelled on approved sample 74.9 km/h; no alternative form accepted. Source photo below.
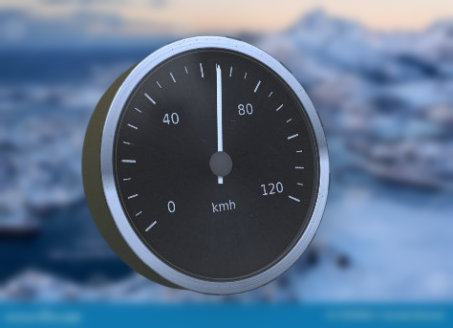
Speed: 65 km/h
